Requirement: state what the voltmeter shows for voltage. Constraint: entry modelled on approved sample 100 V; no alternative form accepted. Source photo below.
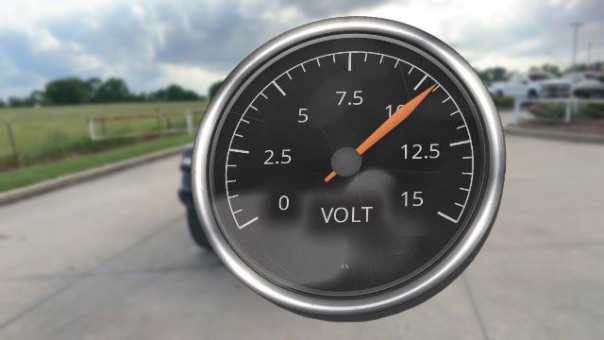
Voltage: 10.5 V
